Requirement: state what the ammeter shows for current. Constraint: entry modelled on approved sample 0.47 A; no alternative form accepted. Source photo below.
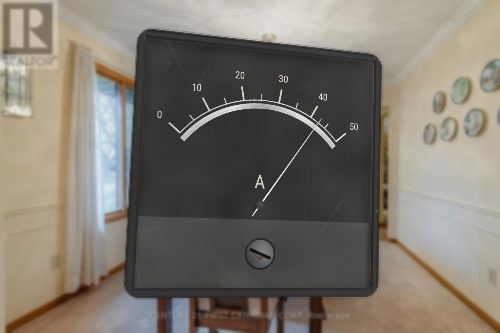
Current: 42.5 A
